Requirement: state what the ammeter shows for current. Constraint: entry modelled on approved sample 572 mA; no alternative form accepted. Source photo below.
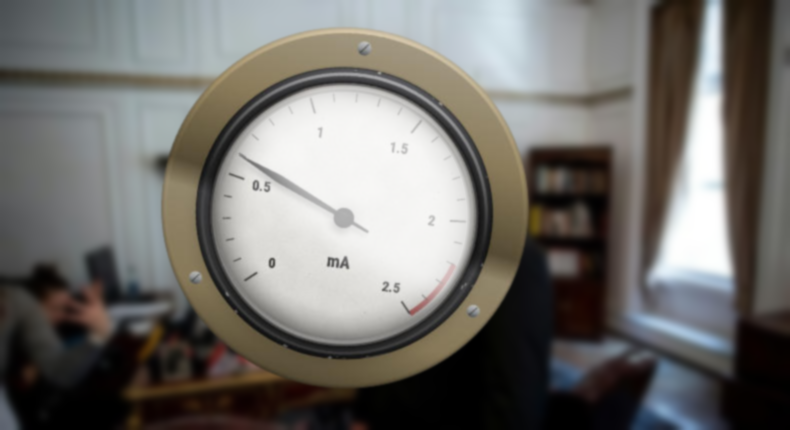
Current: 0.6 mA
